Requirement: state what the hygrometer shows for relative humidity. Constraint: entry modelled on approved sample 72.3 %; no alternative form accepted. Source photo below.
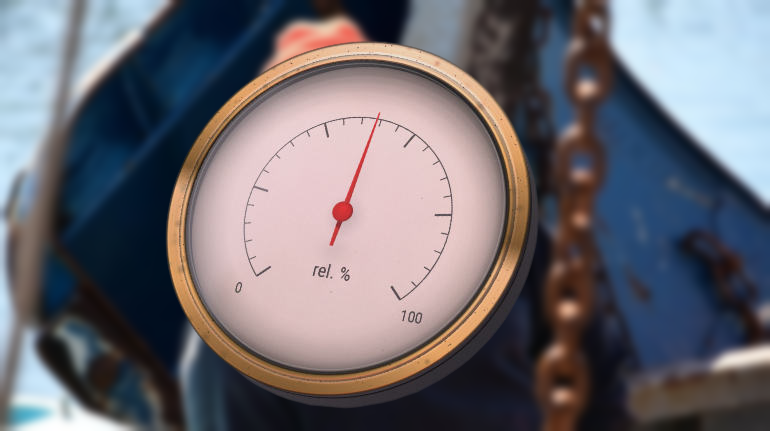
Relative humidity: 52 %
